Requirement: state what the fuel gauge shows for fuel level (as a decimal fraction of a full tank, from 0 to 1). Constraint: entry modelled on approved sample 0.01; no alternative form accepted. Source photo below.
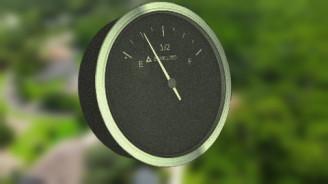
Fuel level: 0.25
